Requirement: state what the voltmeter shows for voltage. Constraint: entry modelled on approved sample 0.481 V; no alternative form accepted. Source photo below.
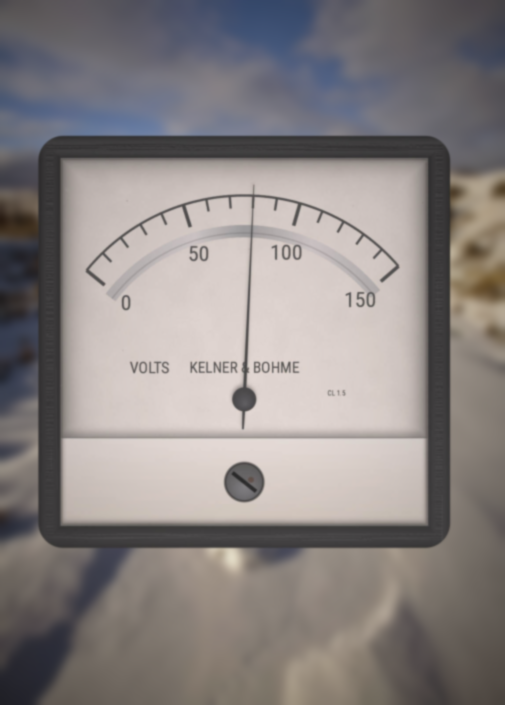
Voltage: 80 V
